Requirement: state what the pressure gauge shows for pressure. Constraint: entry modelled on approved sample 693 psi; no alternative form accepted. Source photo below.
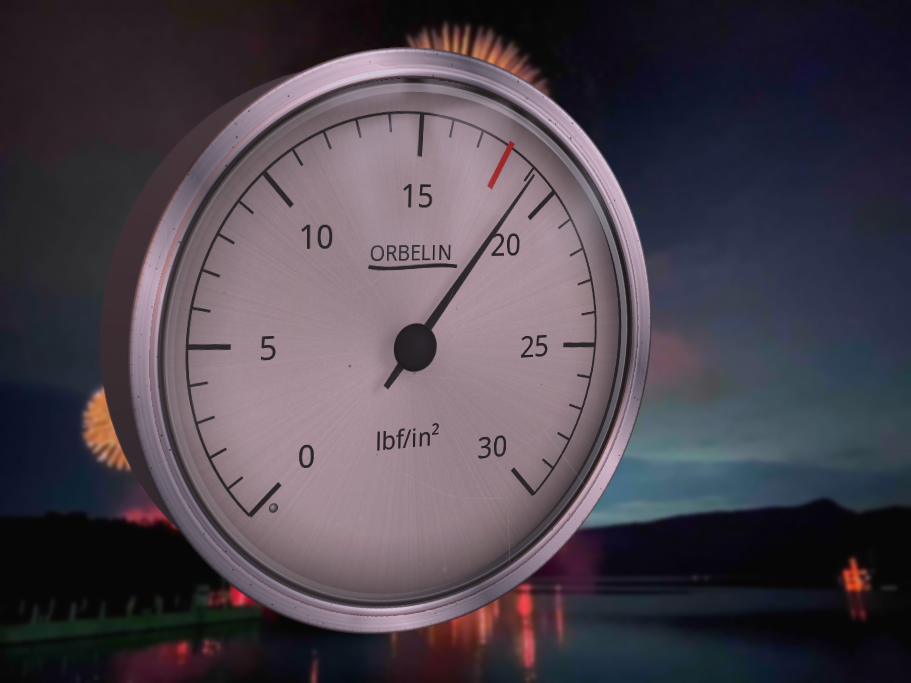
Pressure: 19 psi
